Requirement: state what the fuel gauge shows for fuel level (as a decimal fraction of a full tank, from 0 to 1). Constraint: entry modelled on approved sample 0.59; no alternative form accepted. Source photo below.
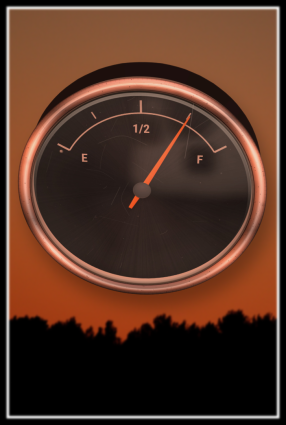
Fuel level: 0.75
